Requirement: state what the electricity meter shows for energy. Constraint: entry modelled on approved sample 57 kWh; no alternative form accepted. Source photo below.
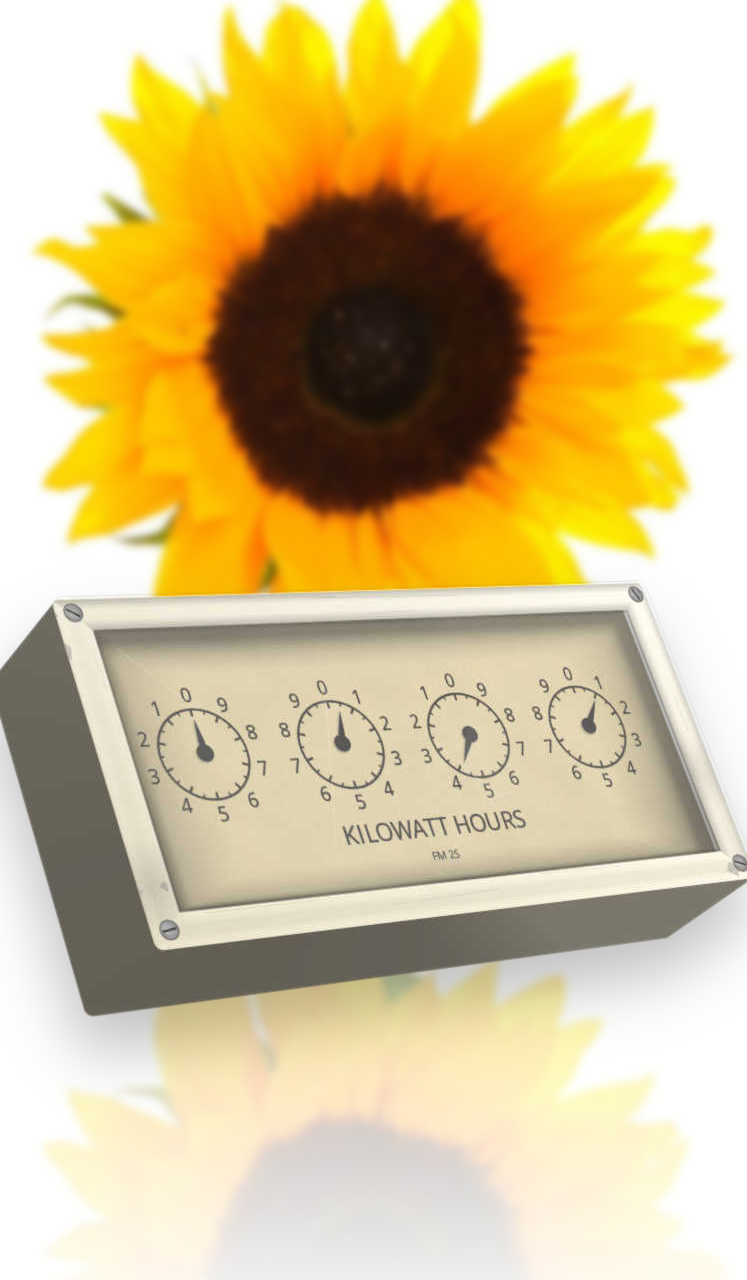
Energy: 41 kWh
